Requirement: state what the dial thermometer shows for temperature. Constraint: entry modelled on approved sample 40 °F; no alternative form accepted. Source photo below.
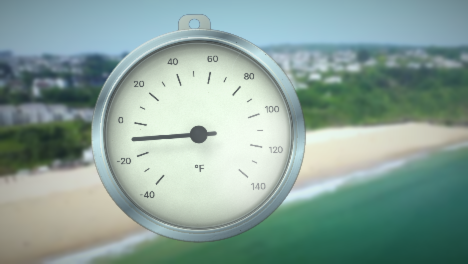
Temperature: -10 °F
